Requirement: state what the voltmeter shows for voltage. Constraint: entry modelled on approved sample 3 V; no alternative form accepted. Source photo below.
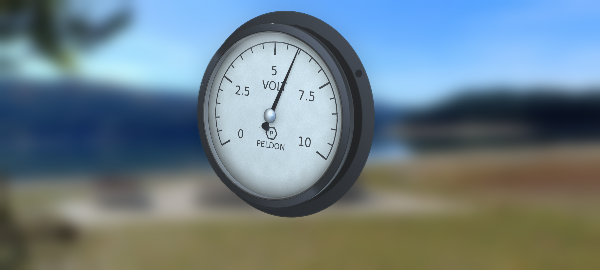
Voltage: 6 V
